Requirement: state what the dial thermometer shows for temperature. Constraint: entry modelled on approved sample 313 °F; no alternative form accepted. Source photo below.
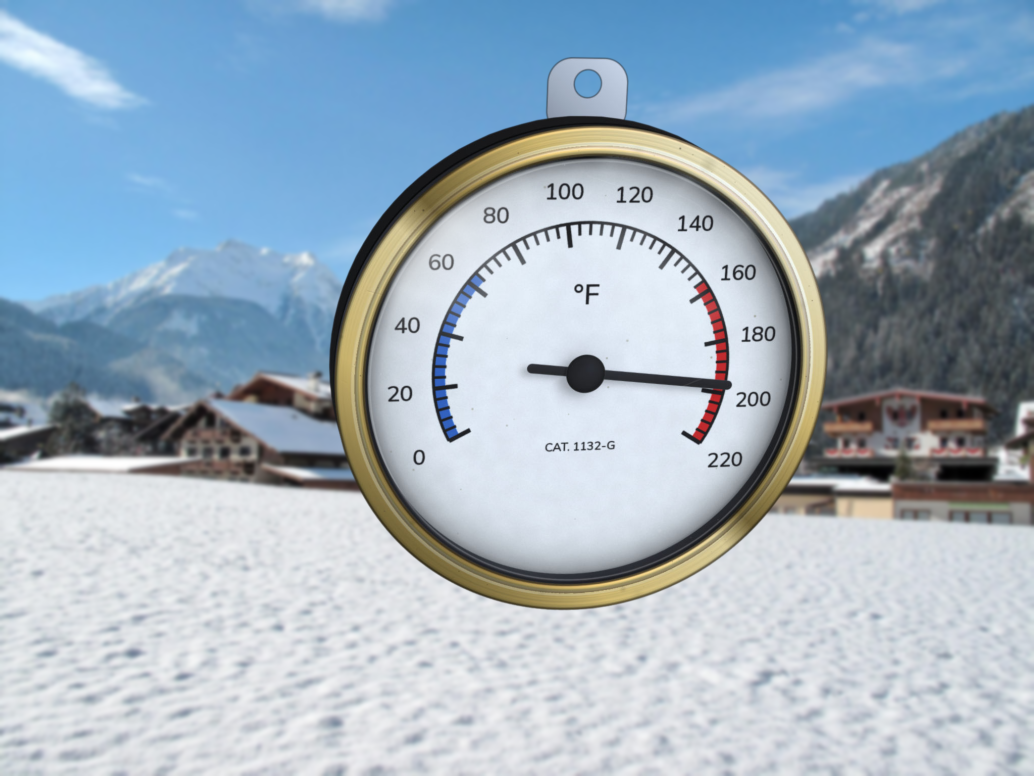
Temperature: 196 °F
